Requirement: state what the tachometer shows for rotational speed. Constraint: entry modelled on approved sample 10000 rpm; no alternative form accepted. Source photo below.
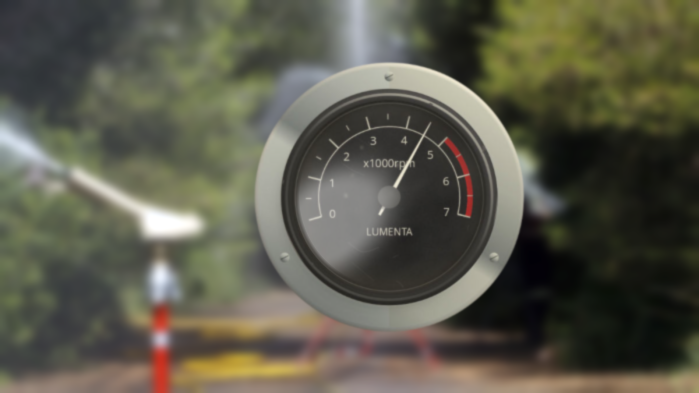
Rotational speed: 4500 rpm
